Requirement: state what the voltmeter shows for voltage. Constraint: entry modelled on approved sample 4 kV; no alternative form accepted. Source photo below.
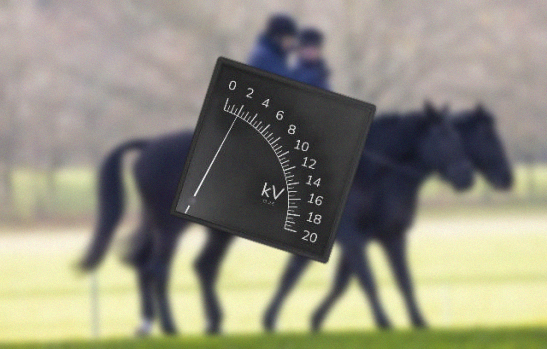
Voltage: 2 kV
